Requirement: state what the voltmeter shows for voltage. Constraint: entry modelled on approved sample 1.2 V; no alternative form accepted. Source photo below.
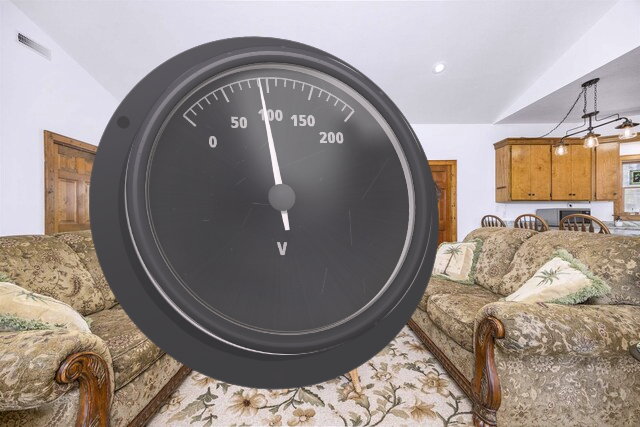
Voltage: 90 V
